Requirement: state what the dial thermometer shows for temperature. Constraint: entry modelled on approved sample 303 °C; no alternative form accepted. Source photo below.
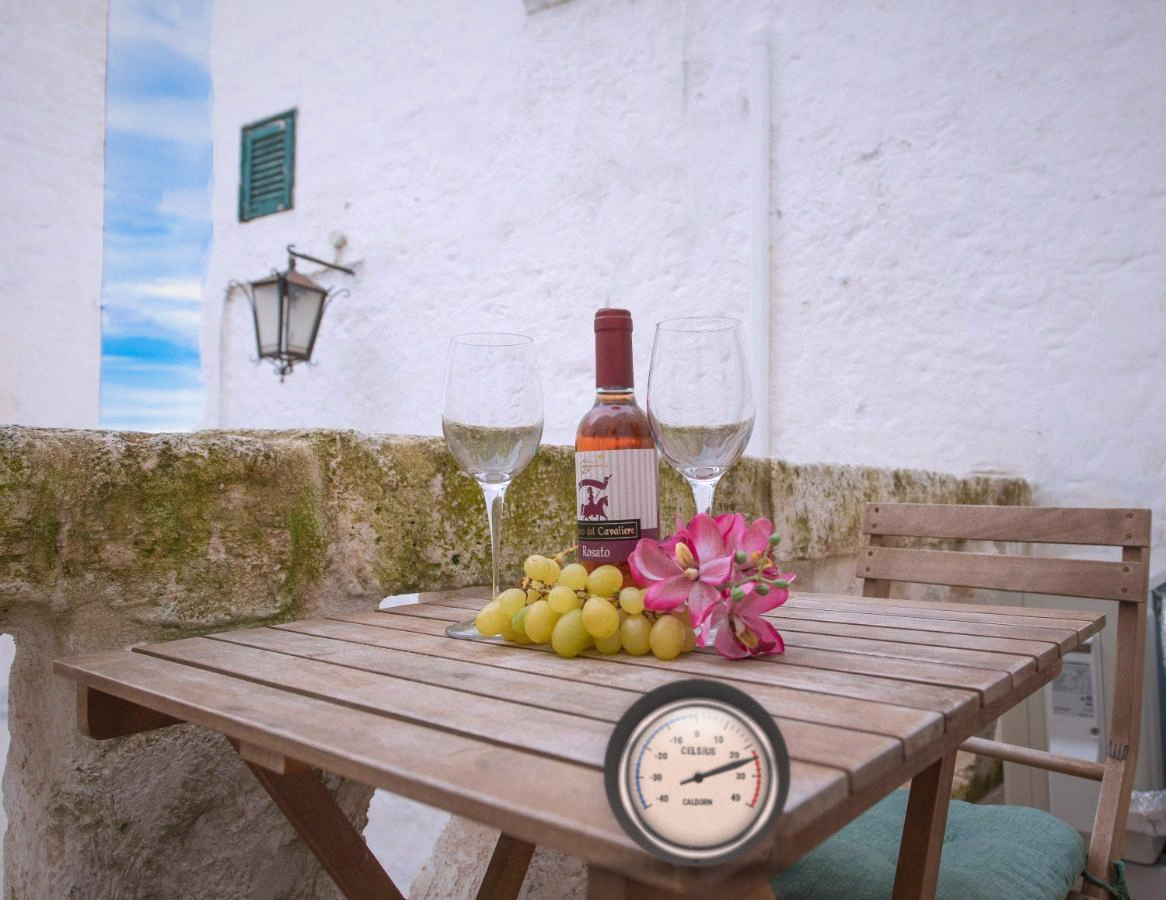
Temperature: 24 °C
